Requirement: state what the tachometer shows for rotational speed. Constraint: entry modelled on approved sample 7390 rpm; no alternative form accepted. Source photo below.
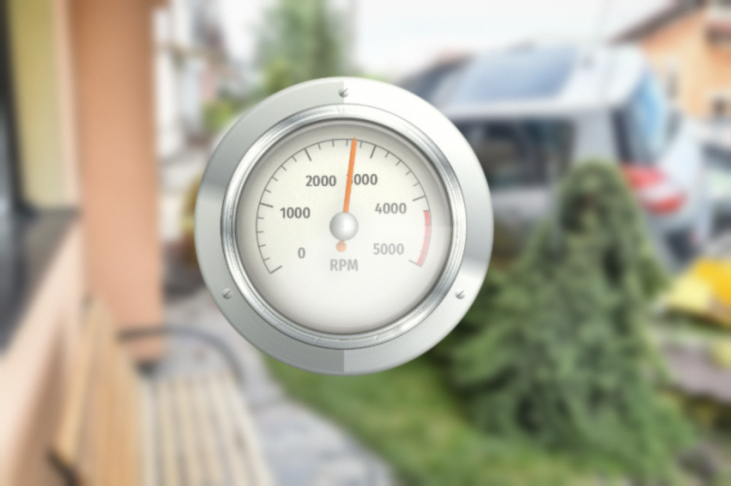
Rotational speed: 2700 rpm
